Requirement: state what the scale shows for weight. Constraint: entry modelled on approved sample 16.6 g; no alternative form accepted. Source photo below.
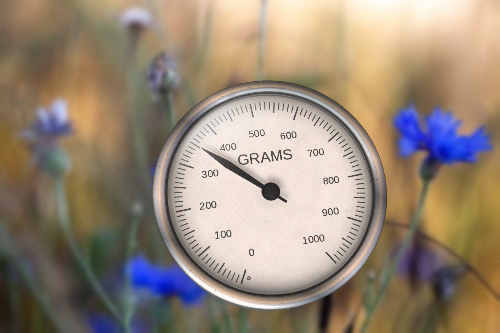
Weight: 350 g
